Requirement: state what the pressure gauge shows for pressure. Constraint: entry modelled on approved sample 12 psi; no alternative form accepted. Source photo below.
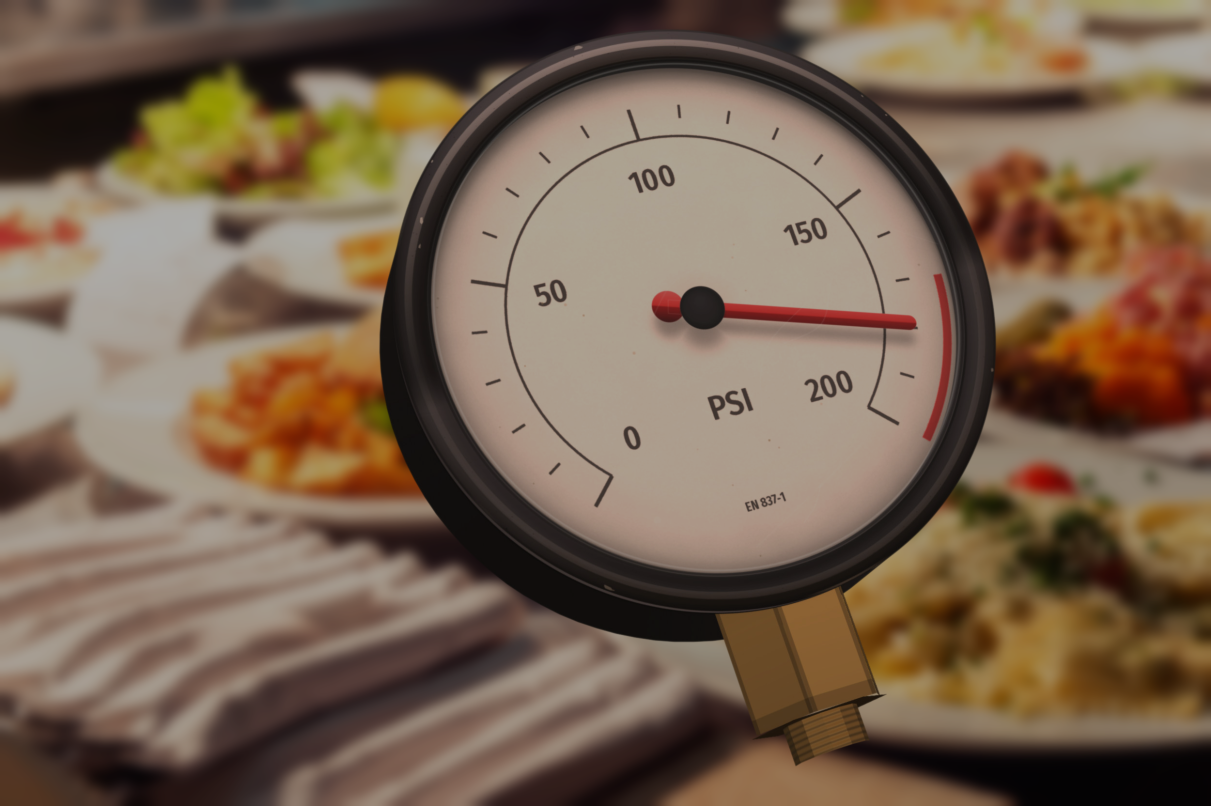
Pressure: 180 psi
